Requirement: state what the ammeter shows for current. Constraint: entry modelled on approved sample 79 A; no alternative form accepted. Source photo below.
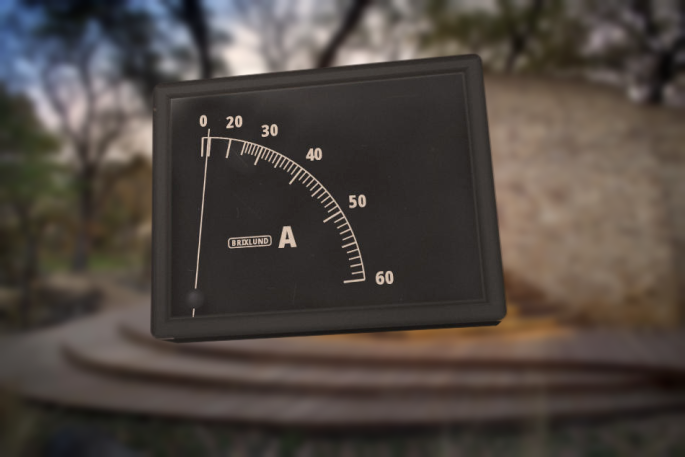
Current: 10 A
